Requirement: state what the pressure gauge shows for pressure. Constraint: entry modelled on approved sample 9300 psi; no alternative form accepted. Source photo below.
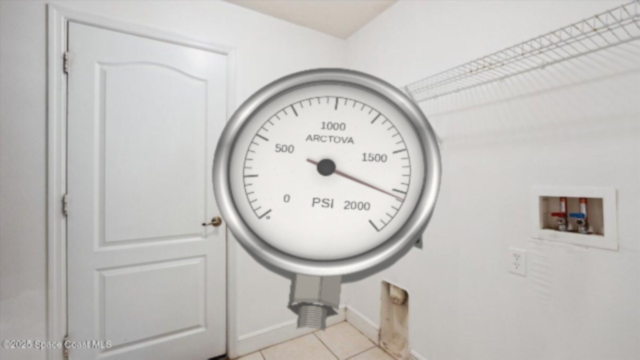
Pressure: 1800 psi
